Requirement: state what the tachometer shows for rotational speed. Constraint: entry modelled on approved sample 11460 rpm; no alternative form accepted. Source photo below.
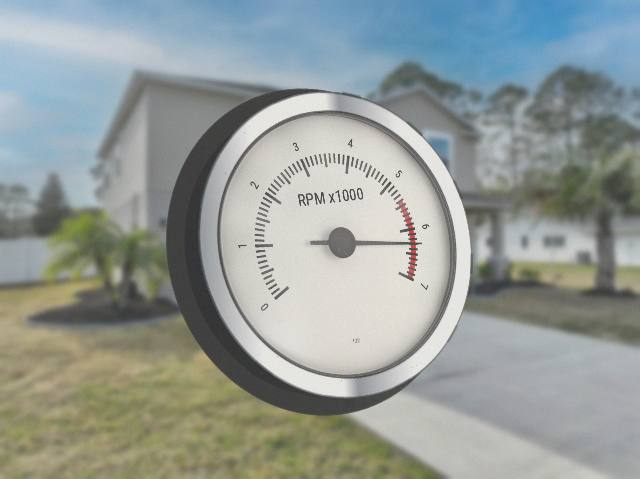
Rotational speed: 6300 rpm
